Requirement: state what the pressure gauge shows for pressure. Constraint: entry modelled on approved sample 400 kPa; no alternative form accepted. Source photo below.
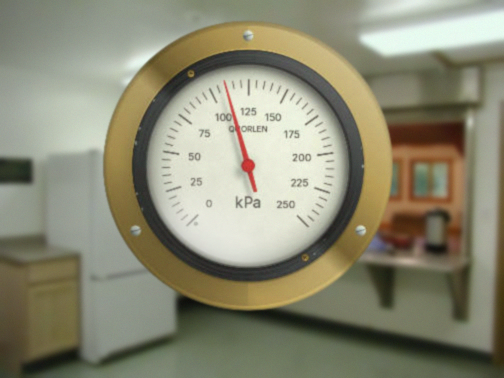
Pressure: 110 kPa
